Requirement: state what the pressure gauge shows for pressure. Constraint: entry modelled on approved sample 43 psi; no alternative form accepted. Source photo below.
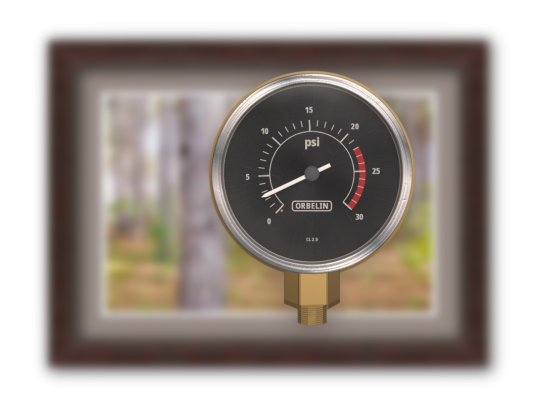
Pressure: 2.5 psi
